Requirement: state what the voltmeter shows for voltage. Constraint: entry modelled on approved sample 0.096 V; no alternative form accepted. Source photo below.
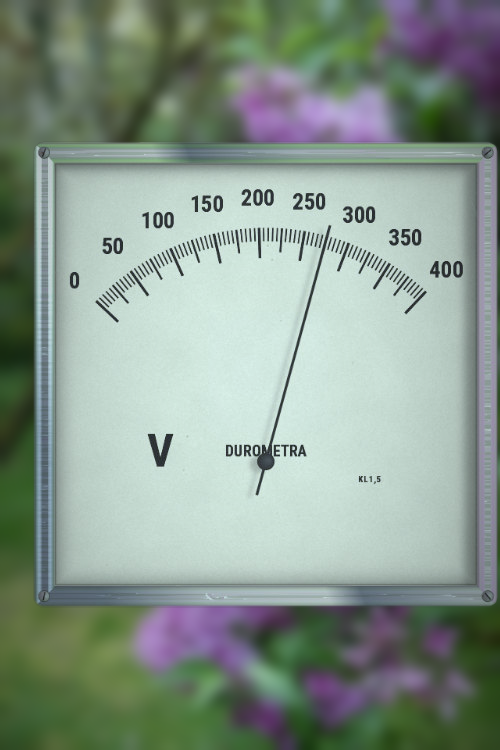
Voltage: 275 V
